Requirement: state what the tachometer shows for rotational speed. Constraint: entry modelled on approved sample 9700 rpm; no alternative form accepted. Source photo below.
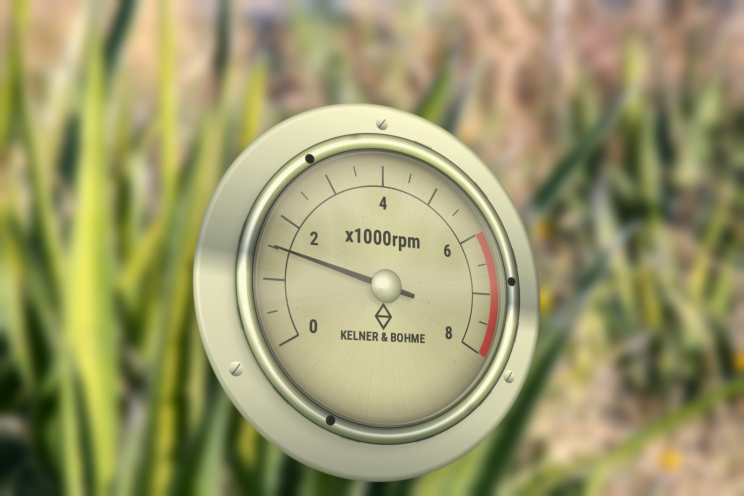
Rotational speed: 1500 rpm
